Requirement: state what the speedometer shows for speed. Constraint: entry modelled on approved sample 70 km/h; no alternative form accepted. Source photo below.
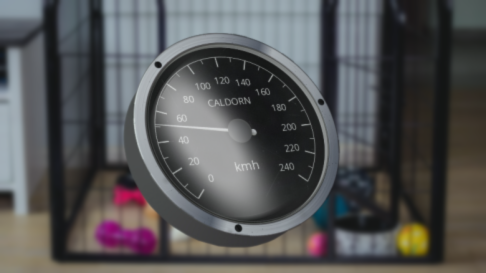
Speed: 50 km/h
